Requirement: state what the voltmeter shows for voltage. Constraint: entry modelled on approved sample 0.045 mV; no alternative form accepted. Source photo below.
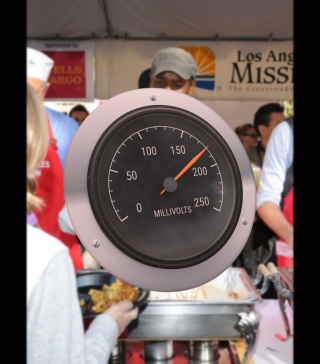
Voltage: 180 mV
